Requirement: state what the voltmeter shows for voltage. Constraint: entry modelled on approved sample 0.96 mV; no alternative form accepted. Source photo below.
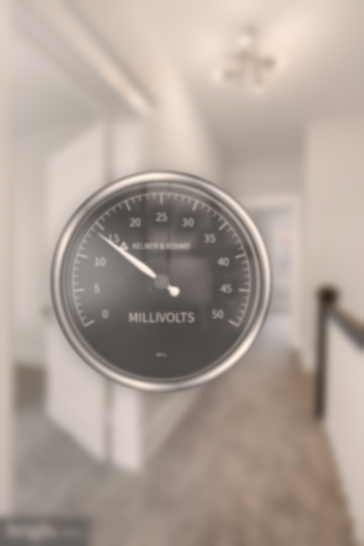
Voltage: 14 mV
